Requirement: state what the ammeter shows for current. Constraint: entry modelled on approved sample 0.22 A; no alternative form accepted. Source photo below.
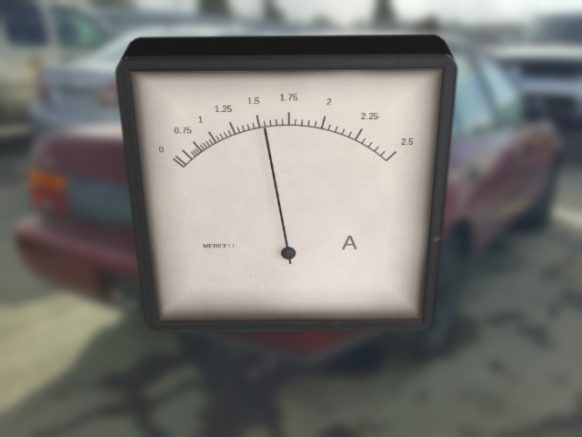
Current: 1.55 A
